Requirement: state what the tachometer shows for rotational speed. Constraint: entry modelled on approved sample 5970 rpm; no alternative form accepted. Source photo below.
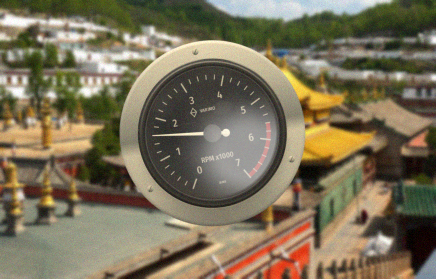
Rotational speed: 1600 rpm
